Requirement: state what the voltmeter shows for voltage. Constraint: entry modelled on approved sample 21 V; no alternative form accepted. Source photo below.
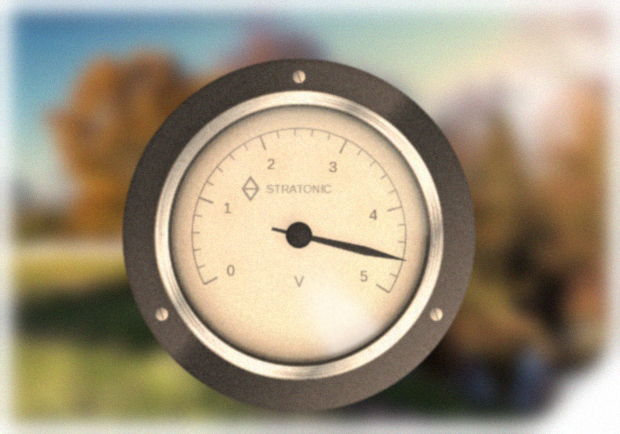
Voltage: 4.6 V
